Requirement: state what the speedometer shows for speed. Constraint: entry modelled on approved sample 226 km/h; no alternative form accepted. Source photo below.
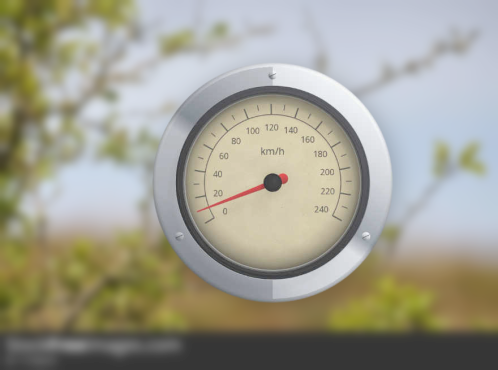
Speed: 10 km/h
